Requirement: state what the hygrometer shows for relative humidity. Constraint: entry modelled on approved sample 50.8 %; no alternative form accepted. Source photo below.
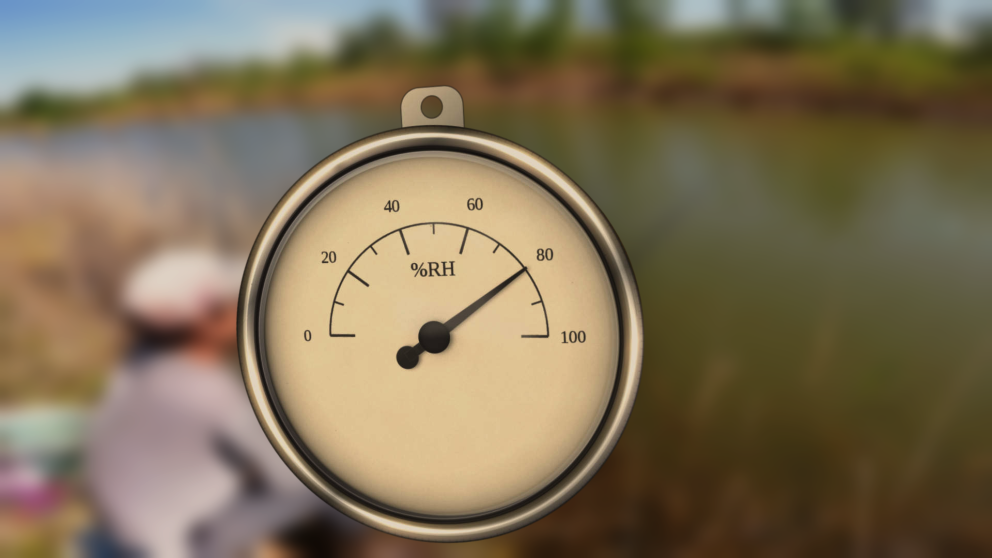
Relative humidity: 80 %
